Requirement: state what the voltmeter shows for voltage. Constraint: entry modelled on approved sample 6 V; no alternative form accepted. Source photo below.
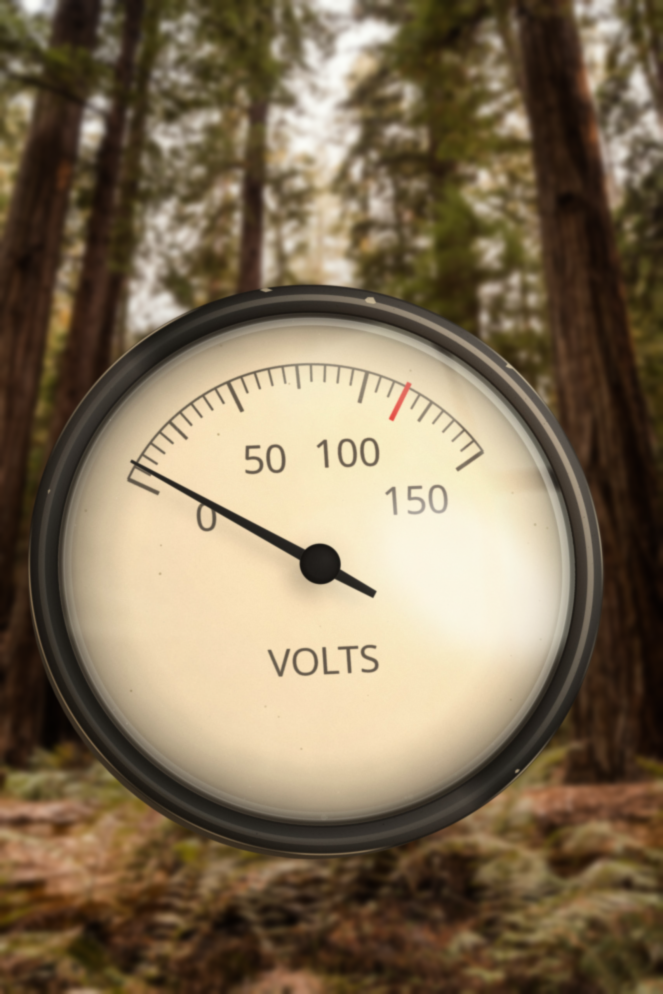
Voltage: 5 V
